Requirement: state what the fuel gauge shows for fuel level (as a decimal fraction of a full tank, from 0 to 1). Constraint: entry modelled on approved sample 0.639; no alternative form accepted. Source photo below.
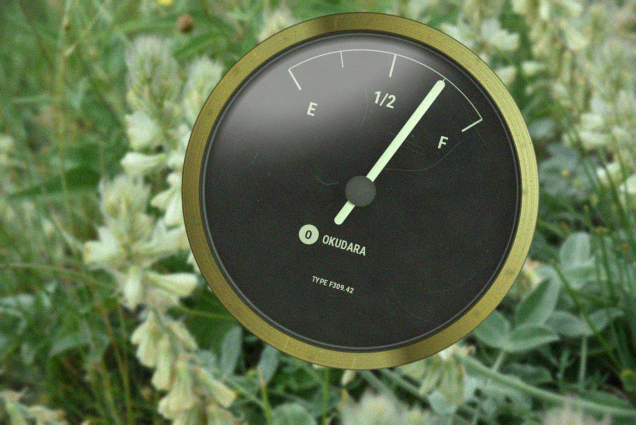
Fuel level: 0.75
